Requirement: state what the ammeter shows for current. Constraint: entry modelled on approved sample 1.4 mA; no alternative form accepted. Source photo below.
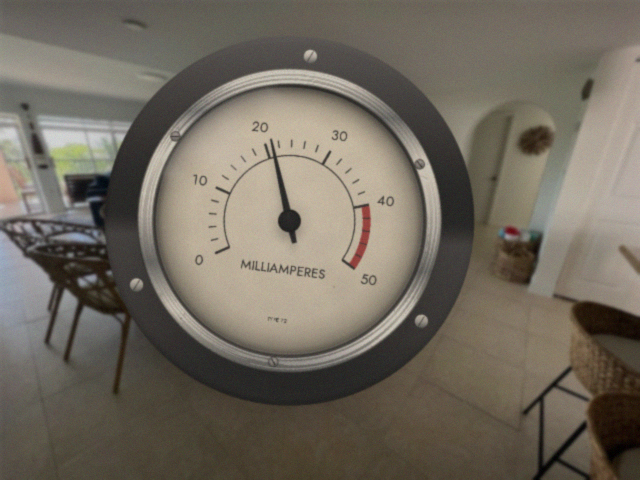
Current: 21 mA
